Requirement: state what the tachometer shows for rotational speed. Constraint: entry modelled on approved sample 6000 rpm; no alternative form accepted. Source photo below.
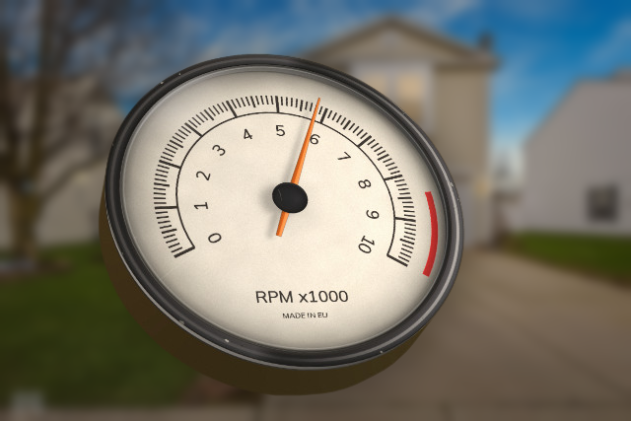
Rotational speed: 5800 rpm
